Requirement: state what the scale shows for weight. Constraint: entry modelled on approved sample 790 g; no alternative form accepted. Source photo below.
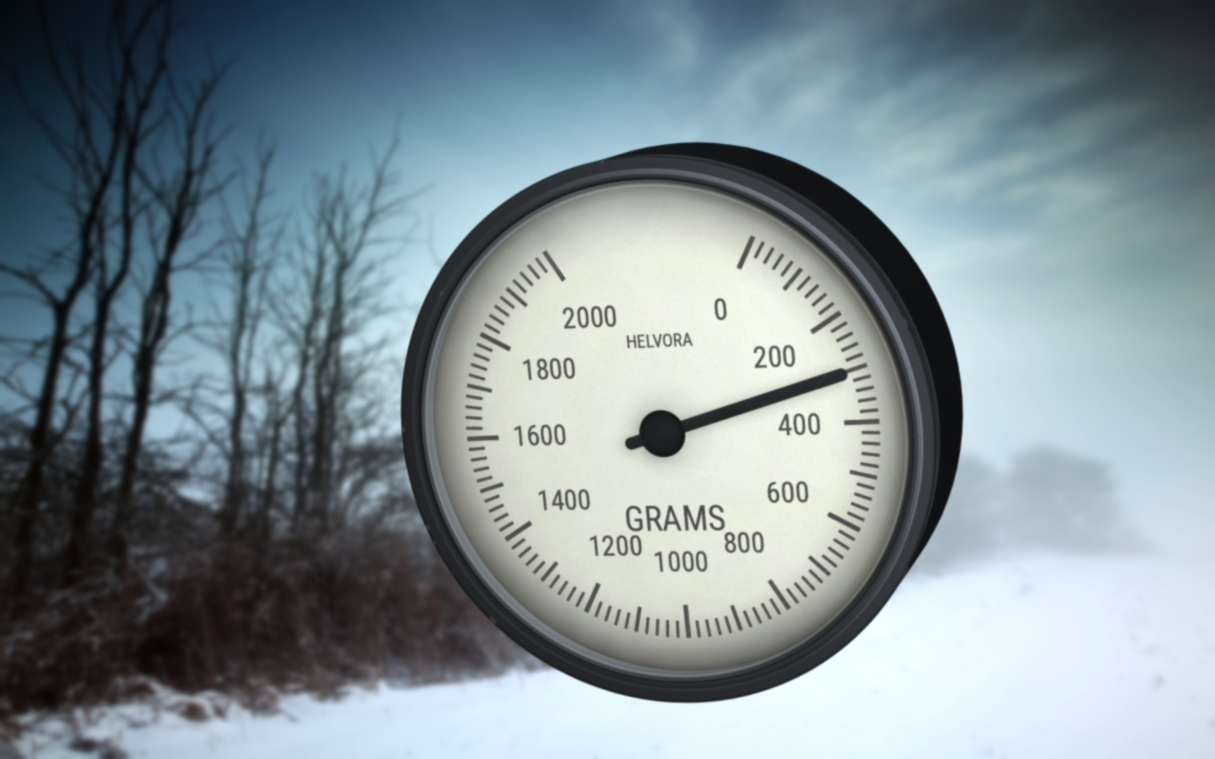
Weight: 300 g
